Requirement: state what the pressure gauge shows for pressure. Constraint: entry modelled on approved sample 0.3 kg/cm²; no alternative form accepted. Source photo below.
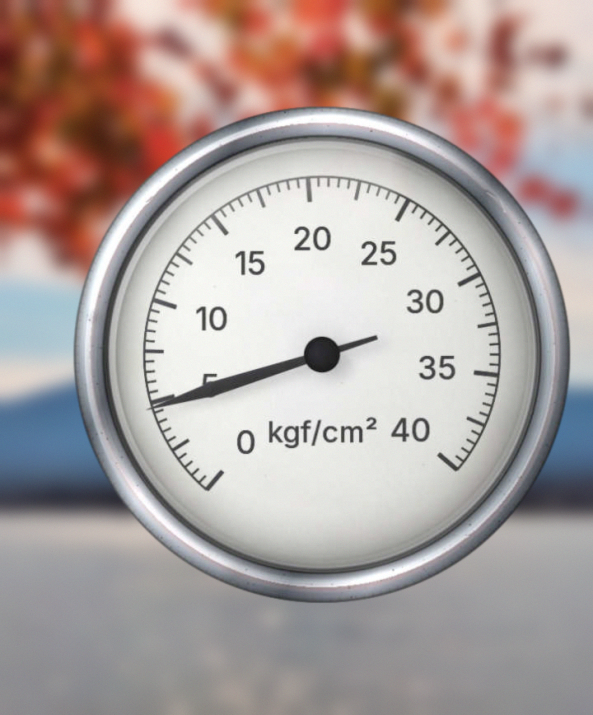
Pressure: 4.75 kg/cm²
